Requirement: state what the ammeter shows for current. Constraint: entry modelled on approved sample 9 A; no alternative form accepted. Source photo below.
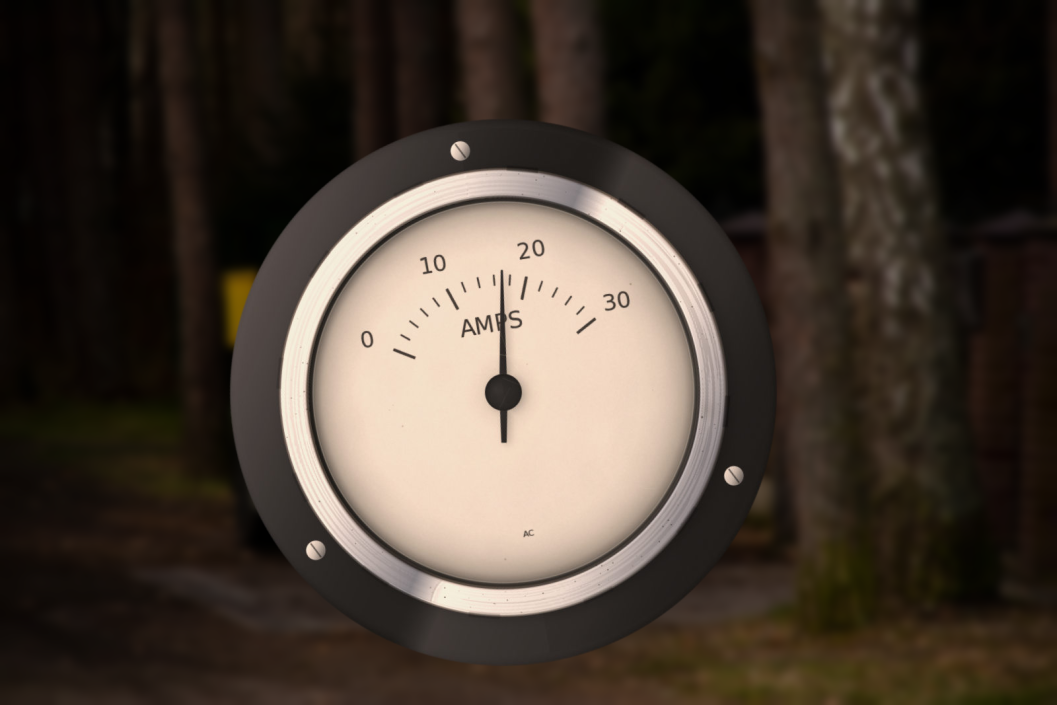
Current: 17 A
